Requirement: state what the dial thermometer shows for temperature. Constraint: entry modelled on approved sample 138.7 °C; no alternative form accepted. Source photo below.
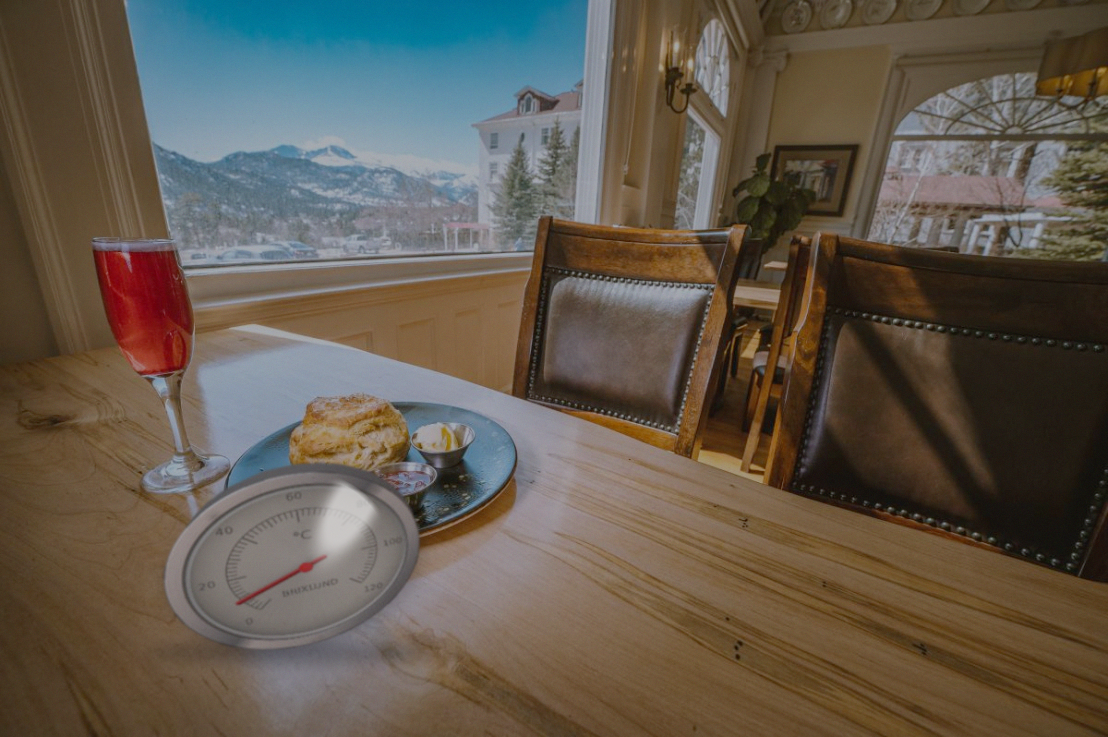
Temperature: 10 °C
